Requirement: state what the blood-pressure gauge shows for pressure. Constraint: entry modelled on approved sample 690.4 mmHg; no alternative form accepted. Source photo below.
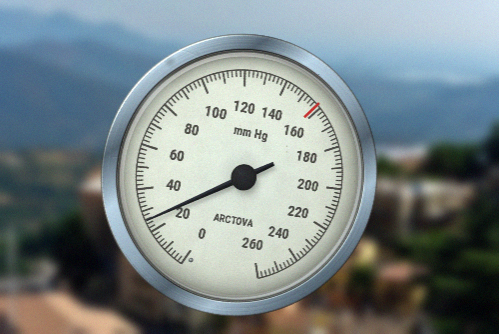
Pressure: 26 mmHg
